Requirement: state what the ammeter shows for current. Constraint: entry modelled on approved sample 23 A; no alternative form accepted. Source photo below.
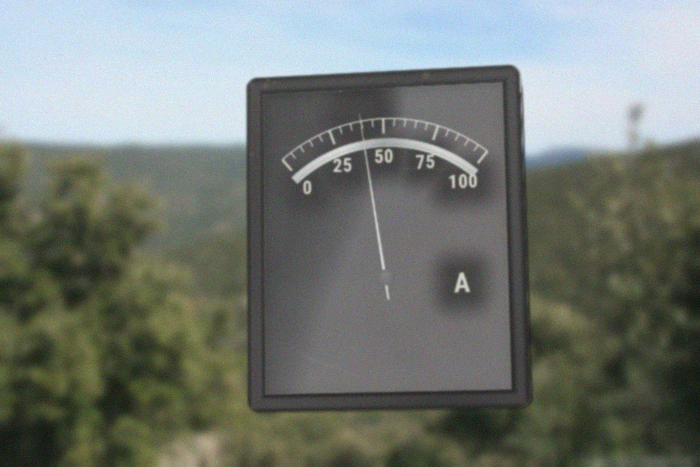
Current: 40 A
